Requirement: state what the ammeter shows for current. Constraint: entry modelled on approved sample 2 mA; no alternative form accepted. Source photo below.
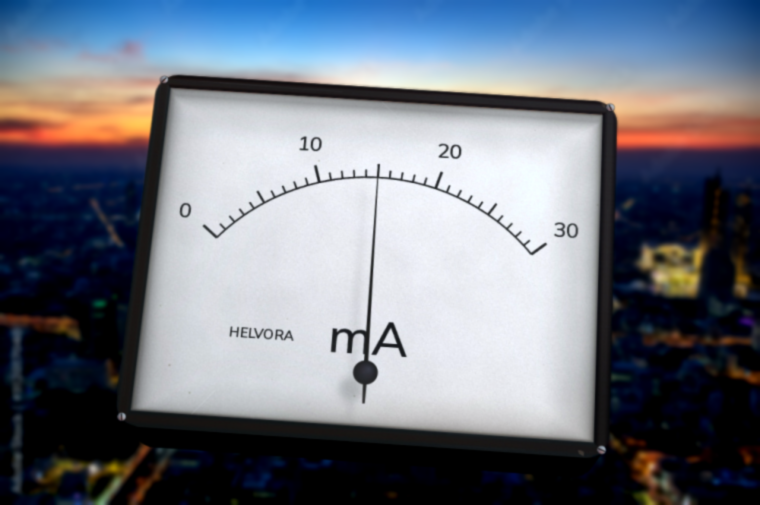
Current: 15 mA
